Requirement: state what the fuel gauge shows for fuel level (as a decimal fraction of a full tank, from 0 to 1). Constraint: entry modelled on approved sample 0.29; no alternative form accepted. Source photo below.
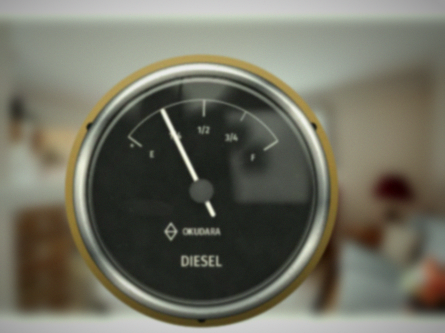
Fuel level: 0.25
